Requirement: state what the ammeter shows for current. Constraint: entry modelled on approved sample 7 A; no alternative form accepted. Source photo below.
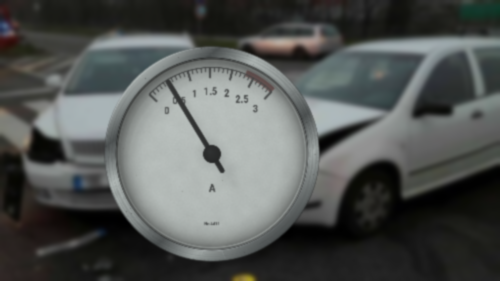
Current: 0.5 A
